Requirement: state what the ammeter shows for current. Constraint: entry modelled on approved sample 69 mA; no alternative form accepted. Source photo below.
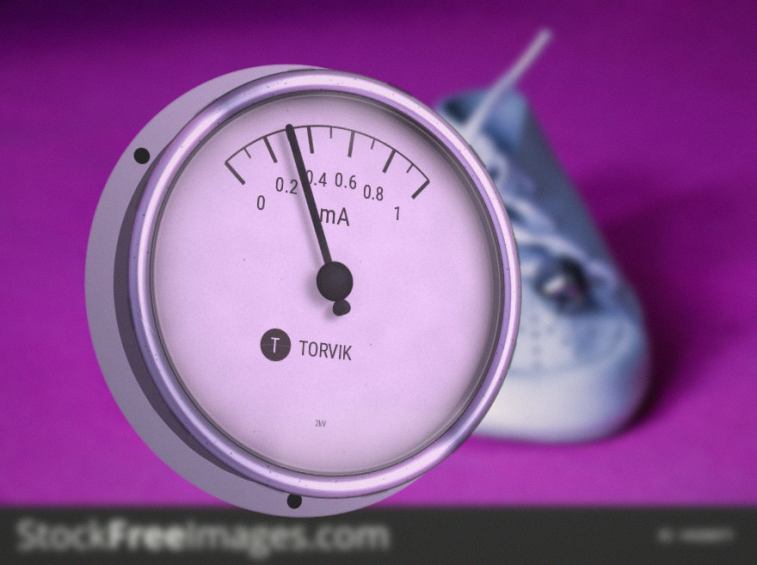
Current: 0.3 mA
